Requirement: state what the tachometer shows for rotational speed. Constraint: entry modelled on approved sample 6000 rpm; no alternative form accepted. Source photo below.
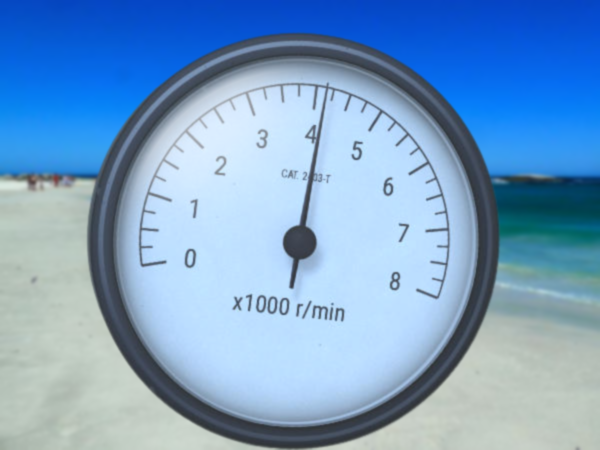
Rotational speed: 4125 rpm
